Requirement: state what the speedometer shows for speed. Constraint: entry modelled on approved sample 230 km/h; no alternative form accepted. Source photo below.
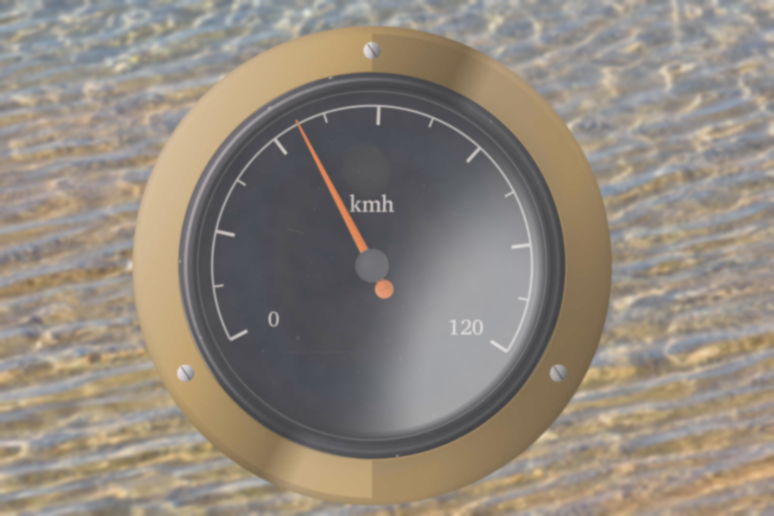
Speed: 45 km/h
